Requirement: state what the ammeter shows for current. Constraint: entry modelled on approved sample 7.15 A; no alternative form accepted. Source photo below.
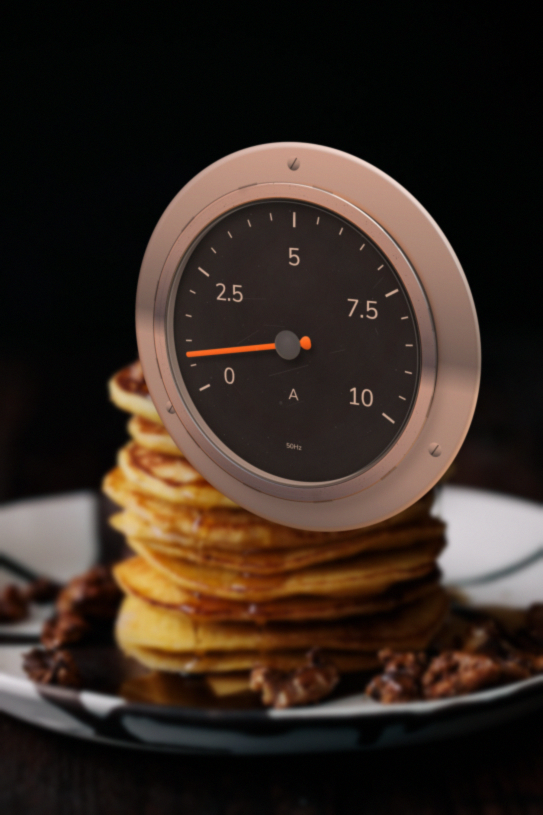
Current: 0.75 A
